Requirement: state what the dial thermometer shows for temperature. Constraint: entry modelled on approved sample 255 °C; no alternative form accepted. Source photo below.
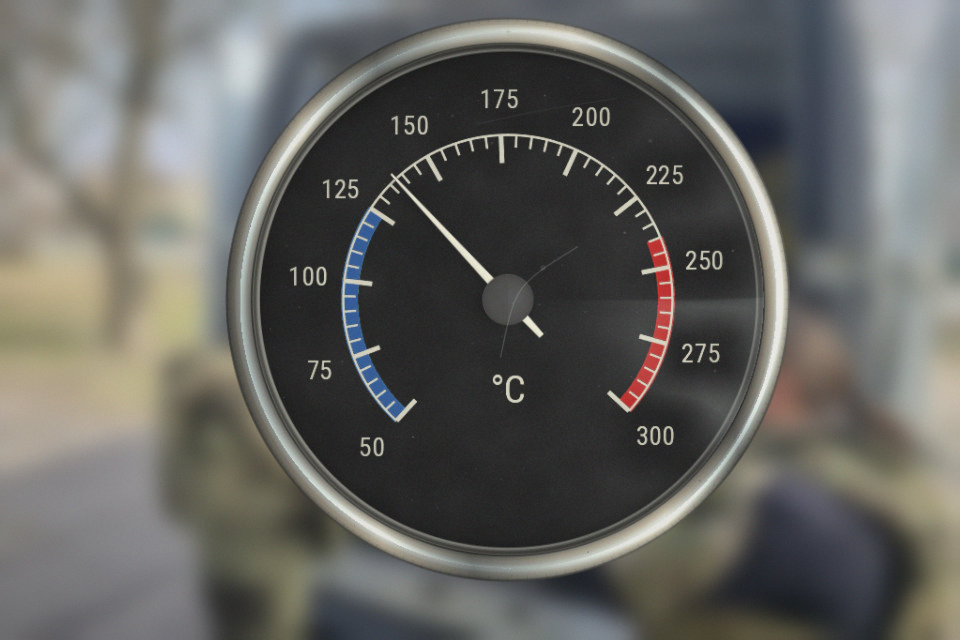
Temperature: 137.5 °C
